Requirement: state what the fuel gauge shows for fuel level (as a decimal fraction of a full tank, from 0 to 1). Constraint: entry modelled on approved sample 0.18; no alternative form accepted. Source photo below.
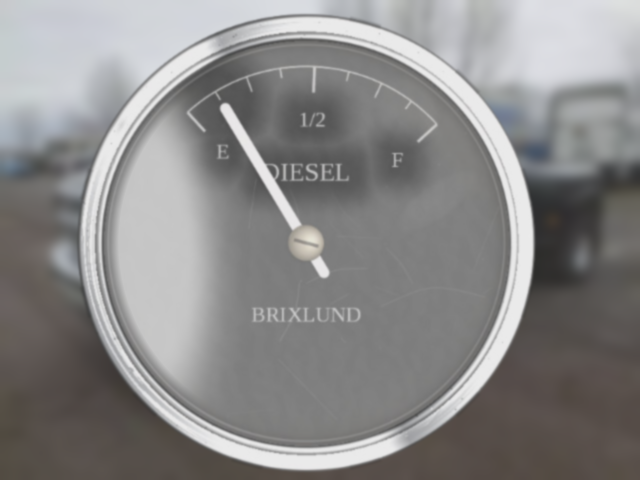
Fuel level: 0.125
